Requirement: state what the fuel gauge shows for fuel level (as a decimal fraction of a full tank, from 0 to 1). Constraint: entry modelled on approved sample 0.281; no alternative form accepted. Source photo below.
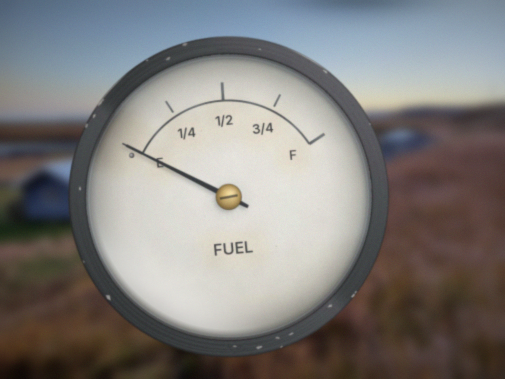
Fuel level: 0
